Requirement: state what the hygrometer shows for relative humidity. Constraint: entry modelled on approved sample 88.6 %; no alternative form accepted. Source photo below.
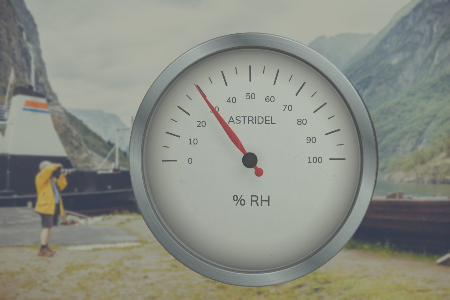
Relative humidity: 30 %
